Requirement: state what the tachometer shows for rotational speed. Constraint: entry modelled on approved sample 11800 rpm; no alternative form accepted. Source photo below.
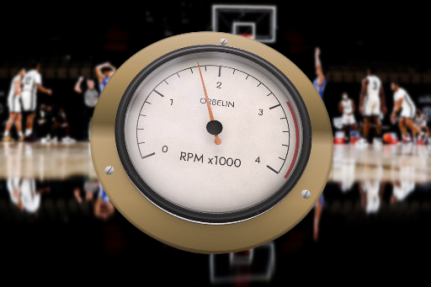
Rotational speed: 1700 rpm
